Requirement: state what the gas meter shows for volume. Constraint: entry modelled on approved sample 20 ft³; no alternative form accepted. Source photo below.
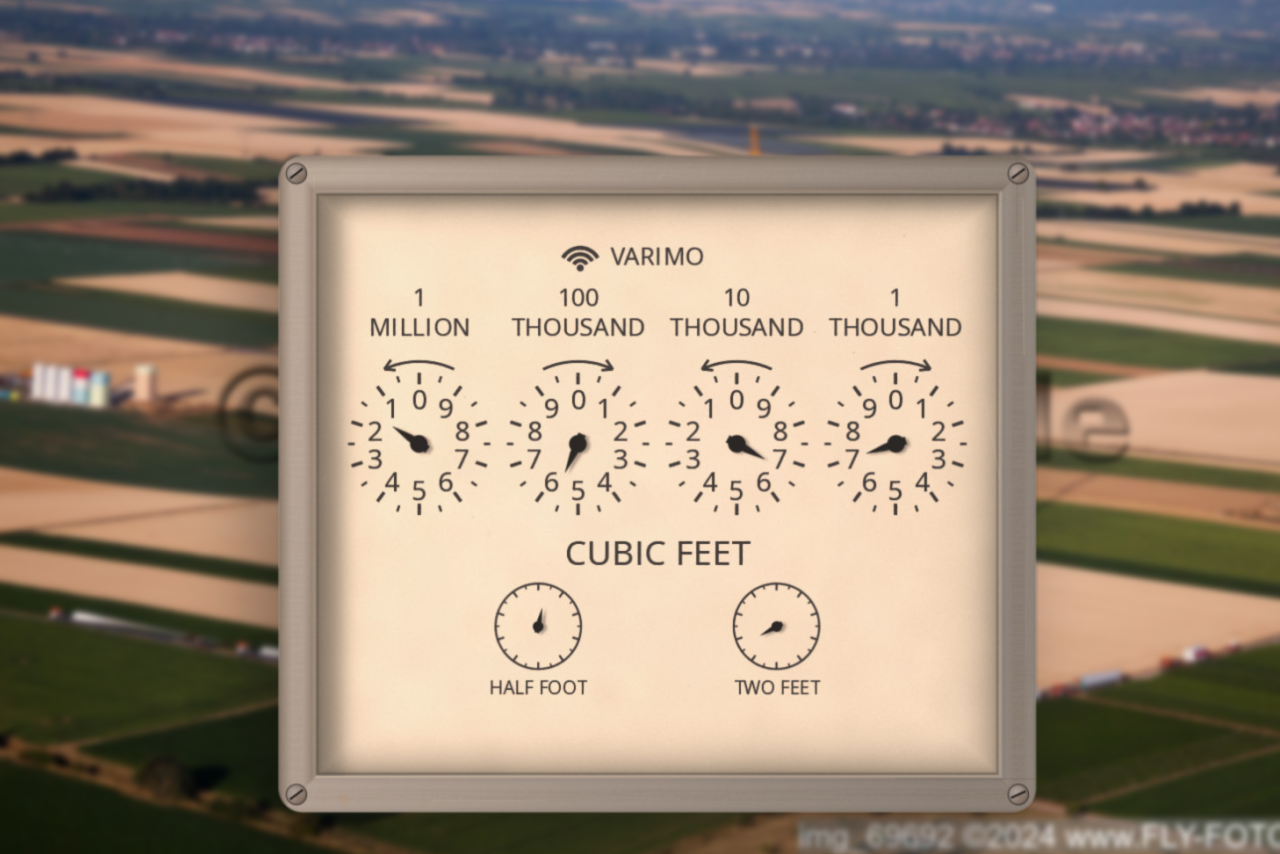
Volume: 156700 ft³
